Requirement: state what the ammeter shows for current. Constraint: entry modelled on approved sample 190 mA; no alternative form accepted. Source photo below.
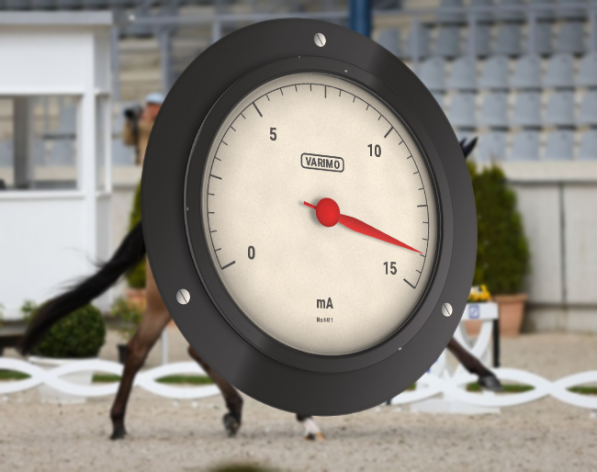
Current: 14 mA
